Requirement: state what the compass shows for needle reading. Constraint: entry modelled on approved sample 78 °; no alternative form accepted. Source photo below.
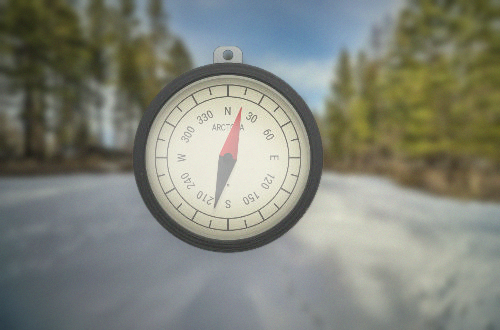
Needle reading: 15 °
